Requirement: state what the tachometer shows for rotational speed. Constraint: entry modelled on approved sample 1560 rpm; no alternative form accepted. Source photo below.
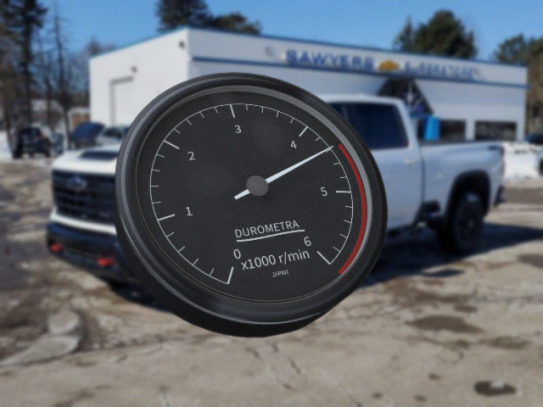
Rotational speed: 4400 rpm
